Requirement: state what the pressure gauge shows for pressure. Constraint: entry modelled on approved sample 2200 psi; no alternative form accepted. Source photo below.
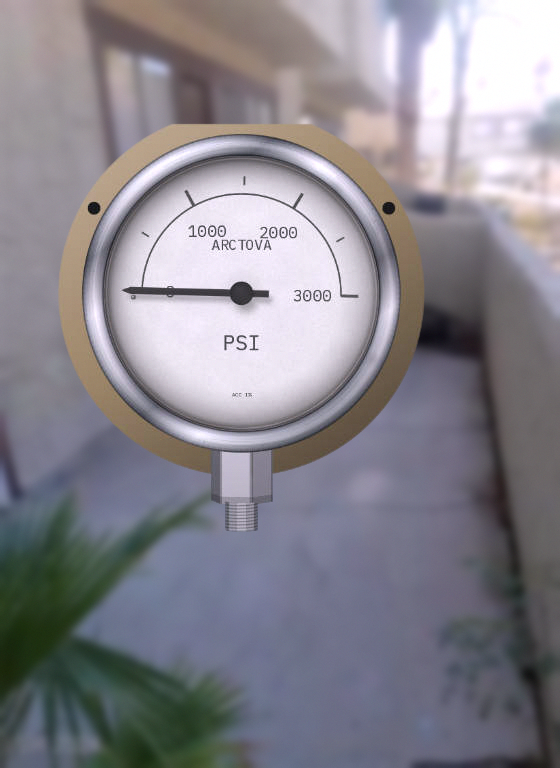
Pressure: 0 psi
